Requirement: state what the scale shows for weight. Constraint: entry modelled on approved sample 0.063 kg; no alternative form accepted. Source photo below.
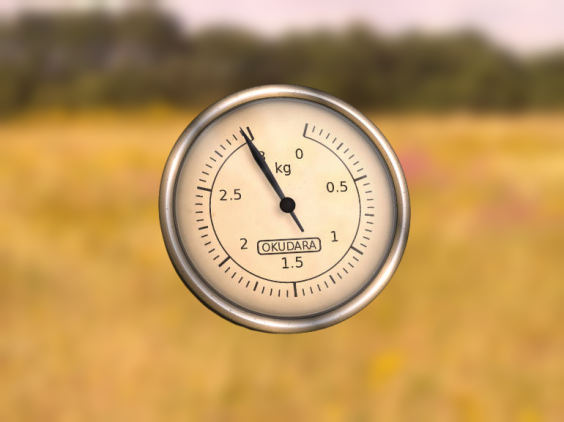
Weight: 2.95 kg
